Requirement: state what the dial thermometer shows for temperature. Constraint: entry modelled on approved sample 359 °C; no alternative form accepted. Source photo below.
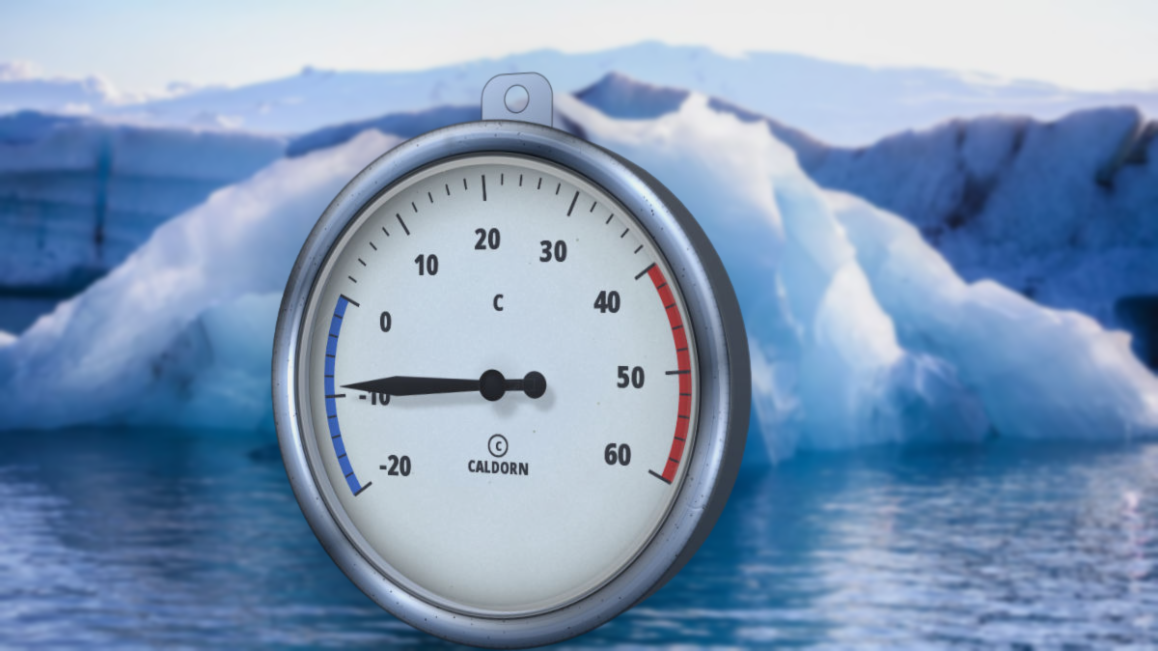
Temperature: -9 °C
